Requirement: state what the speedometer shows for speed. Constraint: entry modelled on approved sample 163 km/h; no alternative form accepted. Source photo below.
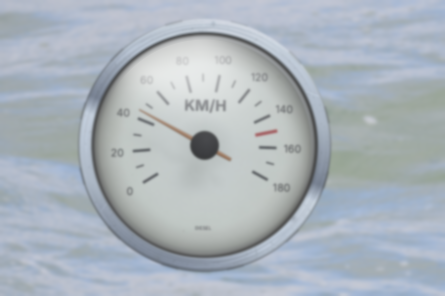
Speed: 45 km/h
